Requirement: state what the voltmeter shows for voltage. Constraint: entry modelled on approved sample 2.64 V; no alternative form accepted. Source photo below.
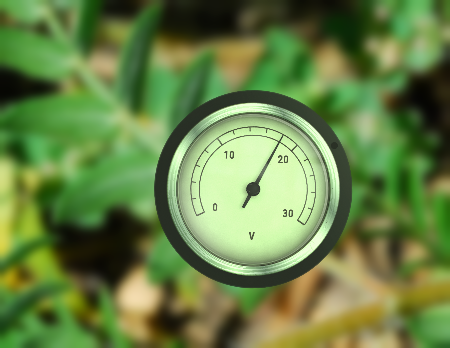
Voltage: 18 V
